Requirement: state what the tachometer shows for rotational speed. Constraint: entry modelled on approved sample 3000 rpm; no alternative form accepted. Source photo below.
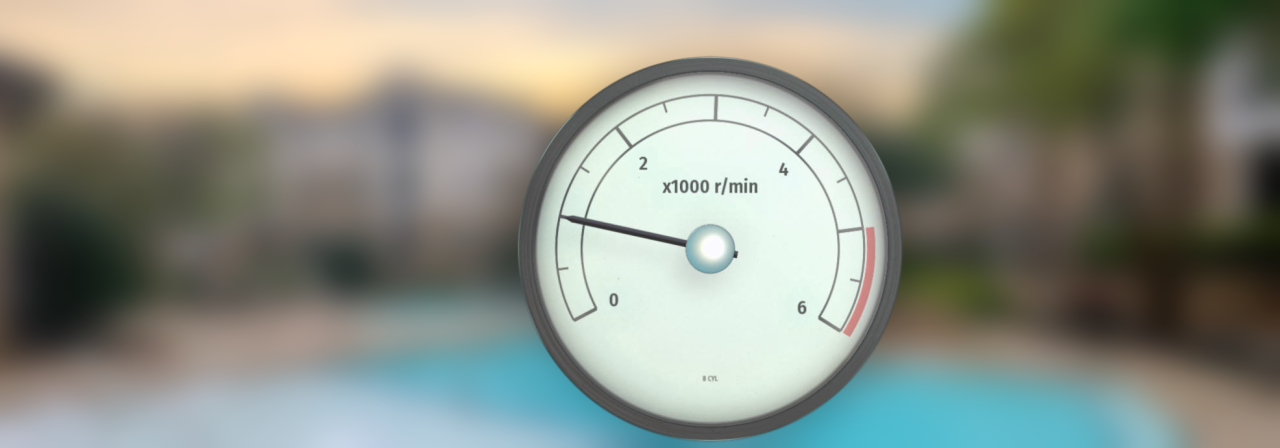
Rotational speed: 1000 rpm
